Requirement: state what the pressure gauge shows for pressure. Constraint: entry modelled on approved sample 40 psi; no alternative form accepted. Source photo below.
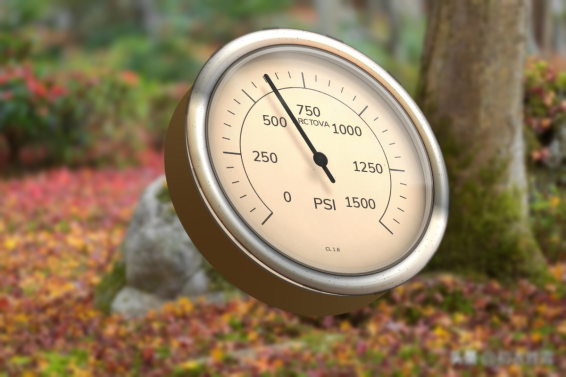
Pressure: 600 psi
